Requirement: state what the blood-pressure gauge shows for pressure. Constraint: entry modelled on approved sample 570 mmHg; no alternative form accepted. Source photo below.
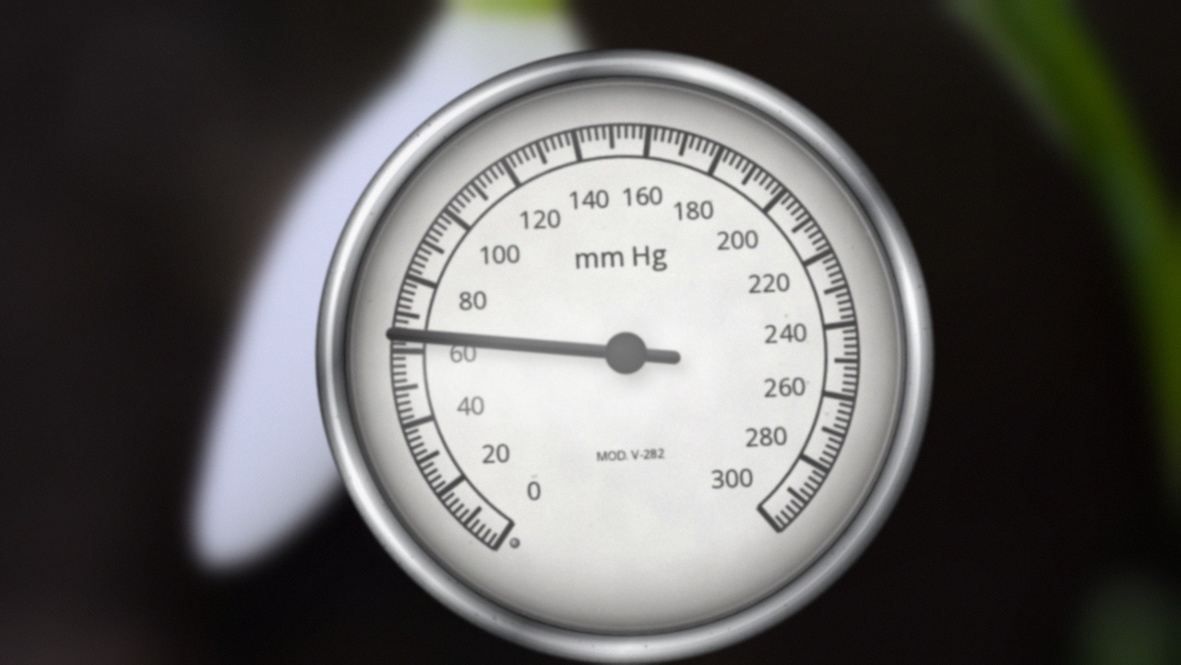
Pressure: 64 mmHg
